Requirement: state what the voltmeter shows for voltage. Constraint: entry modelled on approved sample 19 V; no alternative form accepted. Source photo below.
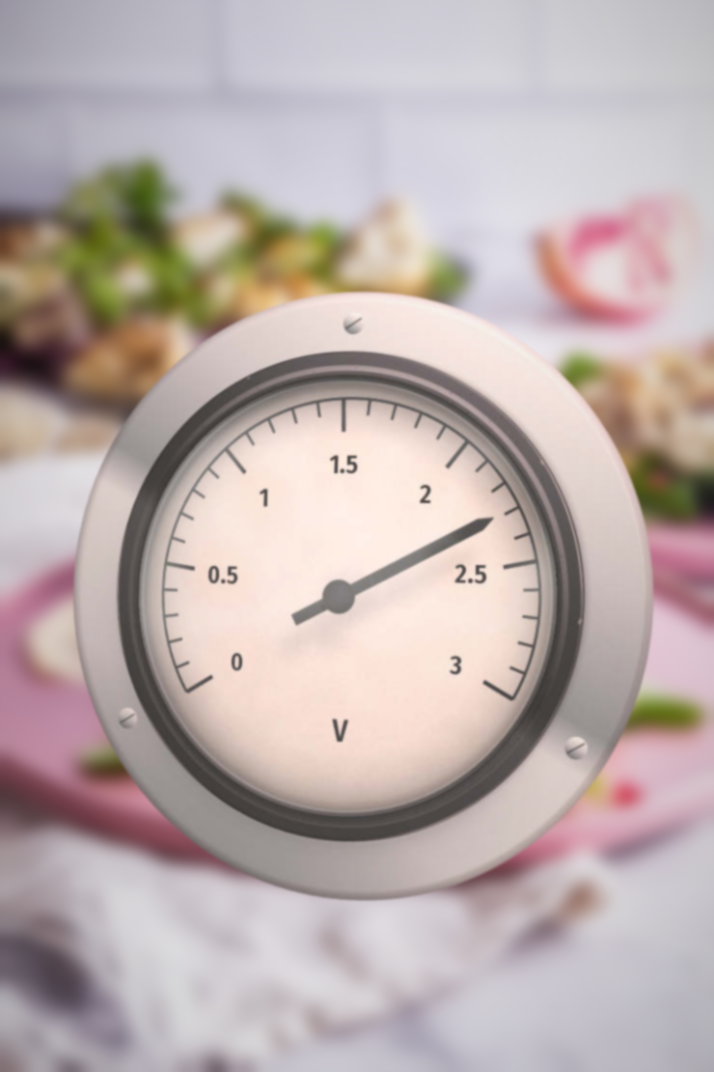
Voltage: 2.3 V
